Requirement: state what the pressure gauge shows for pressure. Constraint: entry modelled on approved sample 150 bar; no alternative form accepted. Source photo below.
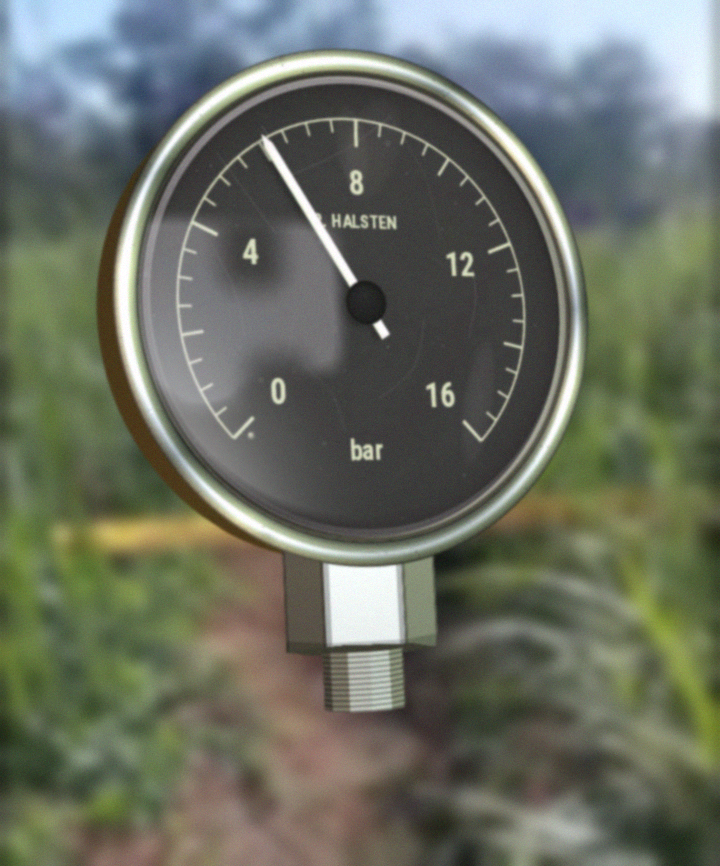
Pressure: 6 bar
